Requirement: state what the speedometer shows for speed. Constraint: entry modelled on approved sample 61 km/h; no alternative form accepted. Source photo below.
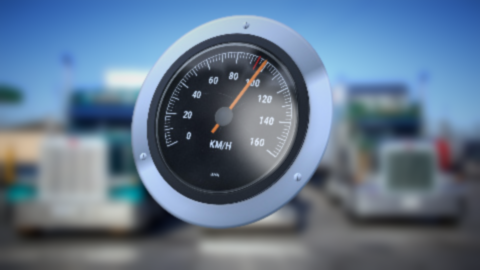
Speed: 100 km/h
